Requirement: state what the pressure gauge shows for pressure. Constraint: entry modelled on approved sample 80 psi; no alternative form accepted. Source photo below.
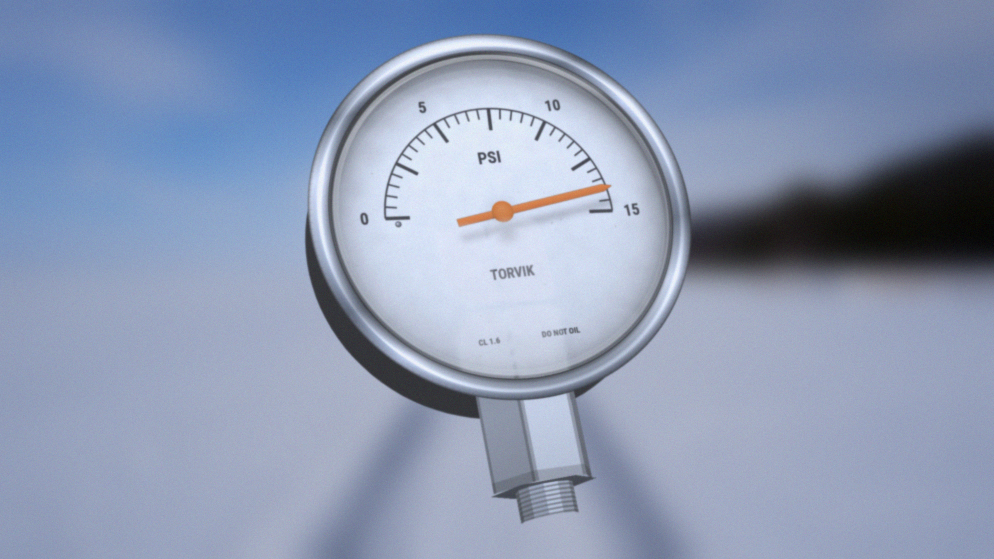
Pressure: 14 psi
